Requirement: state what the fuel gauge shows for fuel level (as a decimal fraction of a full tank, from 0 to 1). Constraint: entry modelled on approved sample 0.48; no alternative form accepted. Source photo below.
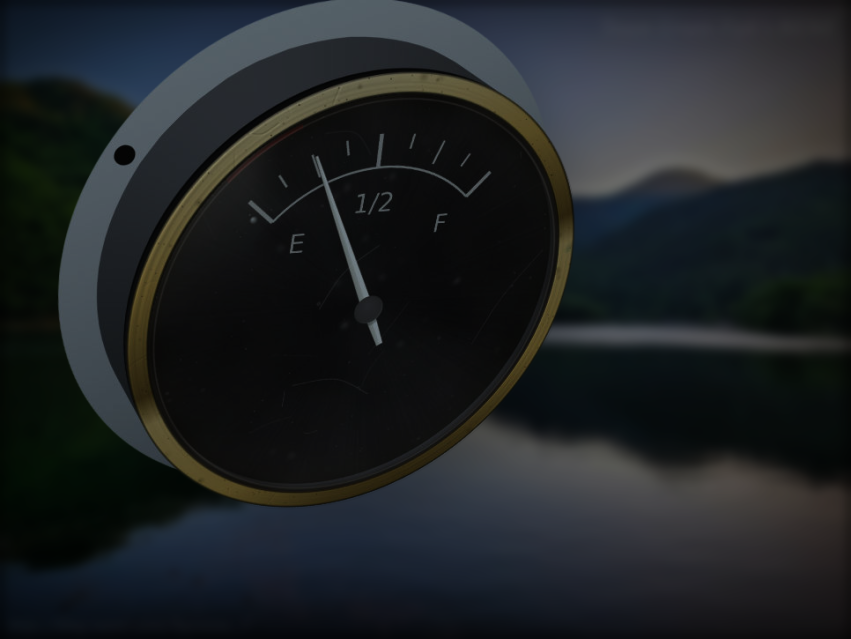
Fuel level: 0.25
